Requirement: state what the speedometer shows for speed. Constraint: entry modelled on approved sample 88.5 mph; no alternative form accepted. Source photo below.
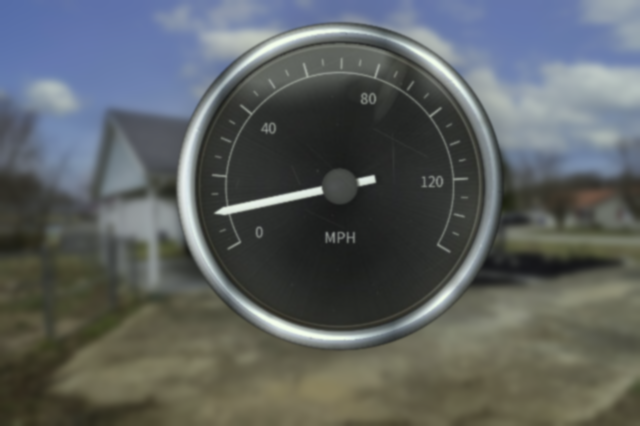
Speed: 10 mph
